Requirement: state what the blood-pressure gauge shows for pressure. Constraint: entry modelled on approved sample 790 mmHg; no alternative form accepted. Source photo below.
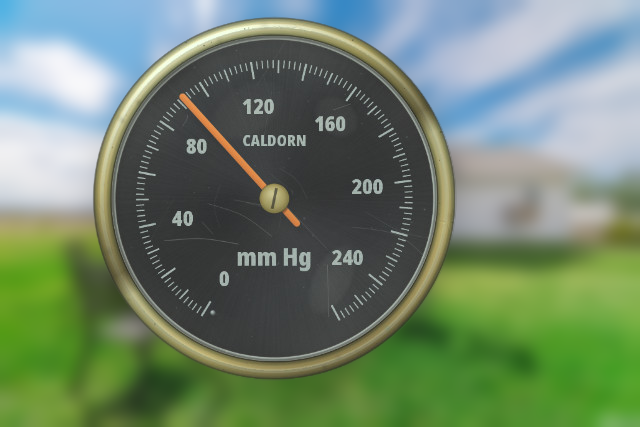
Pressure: 92 mmHg
